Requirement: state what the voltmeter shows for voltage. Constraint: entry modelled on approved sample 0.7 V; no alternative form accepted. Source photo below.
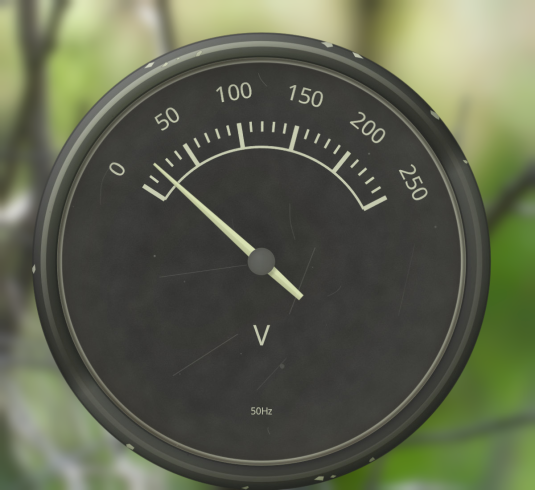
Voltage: 20 V
